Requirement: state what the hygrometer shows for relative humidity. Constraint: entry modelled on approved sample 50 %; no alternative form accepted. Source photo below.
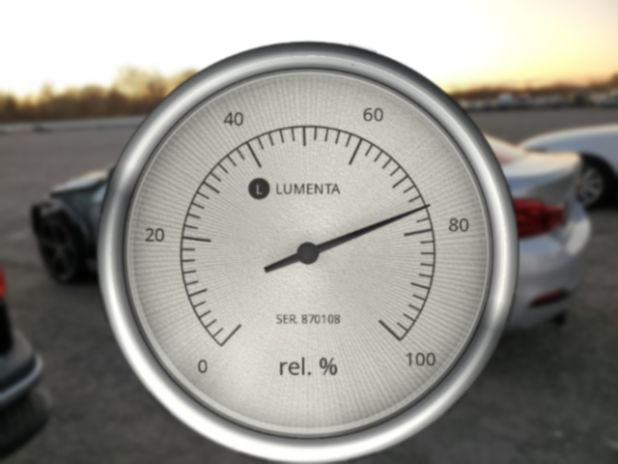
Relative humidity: 76 %
